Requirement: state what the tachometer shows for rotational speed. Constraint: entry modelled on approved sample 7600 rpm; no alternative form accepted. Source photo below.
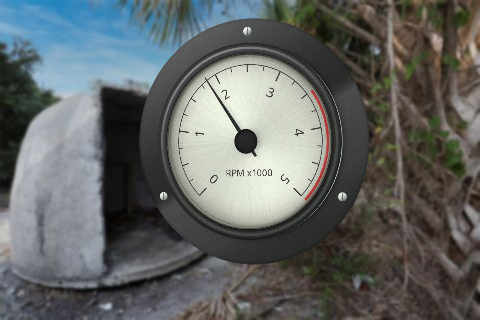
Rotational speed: 1875 rpm
